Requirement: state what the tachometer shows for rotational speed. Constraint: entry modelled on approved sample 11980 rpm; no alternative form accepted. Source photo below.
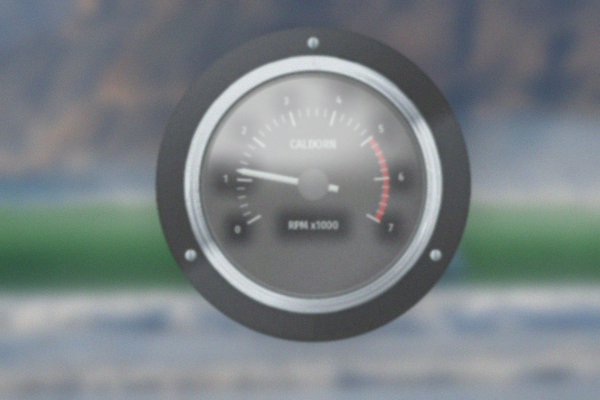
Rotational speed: 1200 rpm
